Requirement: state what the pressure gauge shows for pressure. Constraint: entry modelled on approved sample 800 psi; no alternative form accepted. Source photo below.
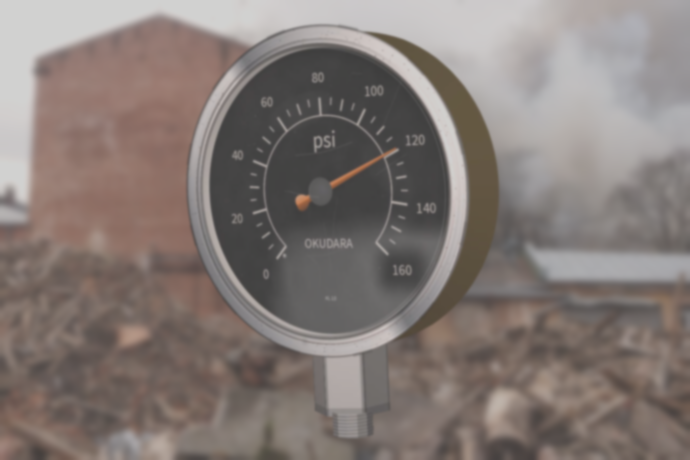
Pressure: 120 psi
